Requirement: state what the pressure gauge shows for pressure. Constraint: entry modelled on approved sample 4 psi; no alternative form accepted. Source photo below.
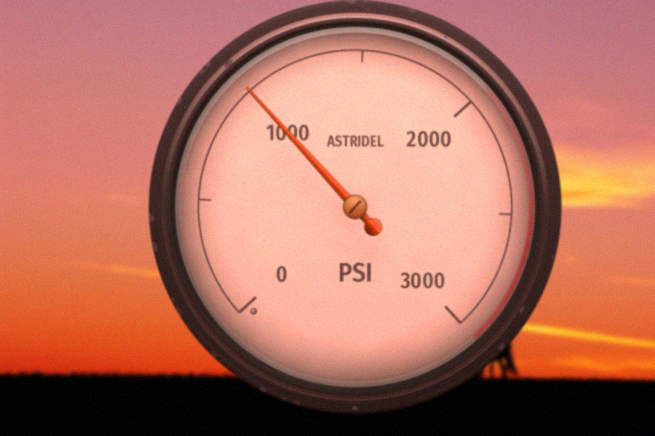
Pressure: 1000 psi
